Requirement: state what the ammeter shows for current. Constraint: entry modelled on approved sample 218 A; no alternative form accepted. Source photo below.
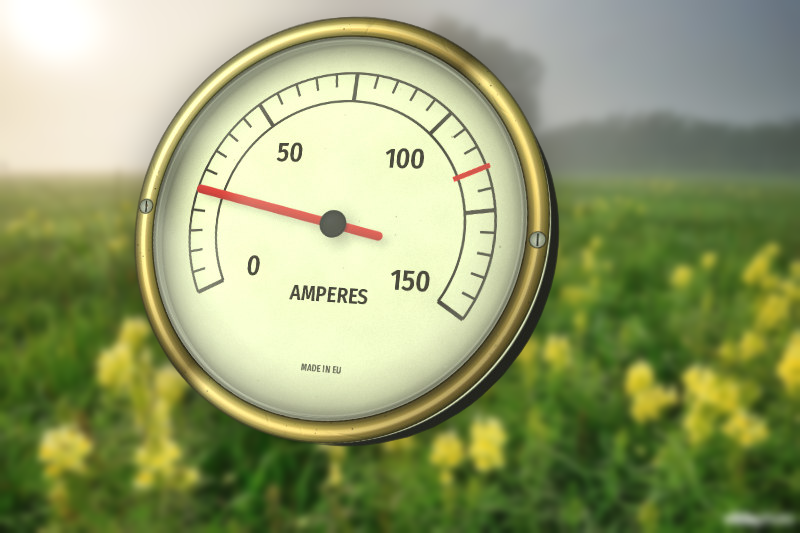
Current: 25 A
